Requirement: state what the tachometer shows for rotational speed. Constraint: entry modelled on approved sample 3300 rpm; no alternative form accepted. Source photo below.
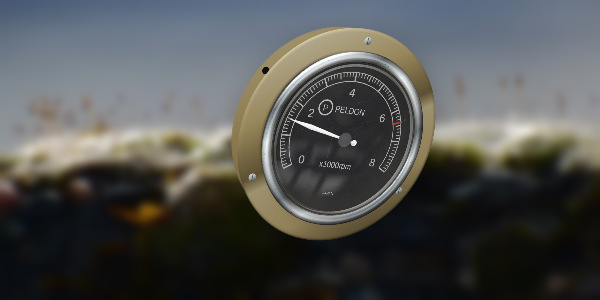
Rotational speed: 1500 rpm
